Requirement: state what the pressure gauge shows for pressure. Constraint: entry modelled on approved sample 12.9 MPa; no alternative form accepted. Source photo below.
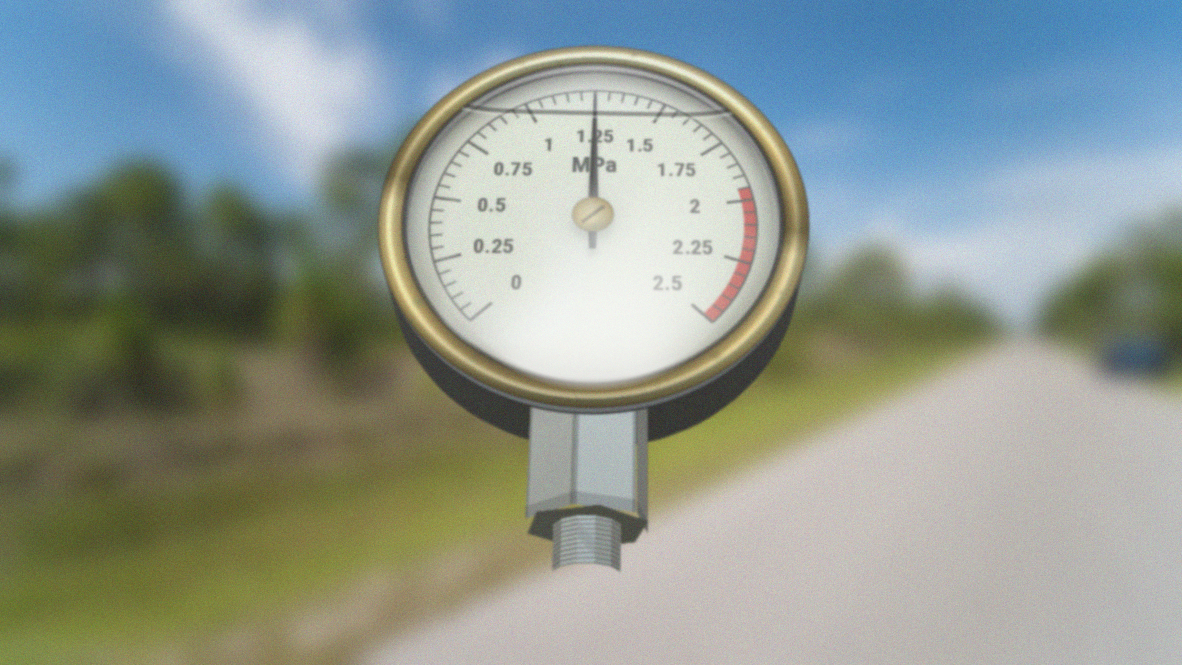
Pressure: 1.25 MPa
